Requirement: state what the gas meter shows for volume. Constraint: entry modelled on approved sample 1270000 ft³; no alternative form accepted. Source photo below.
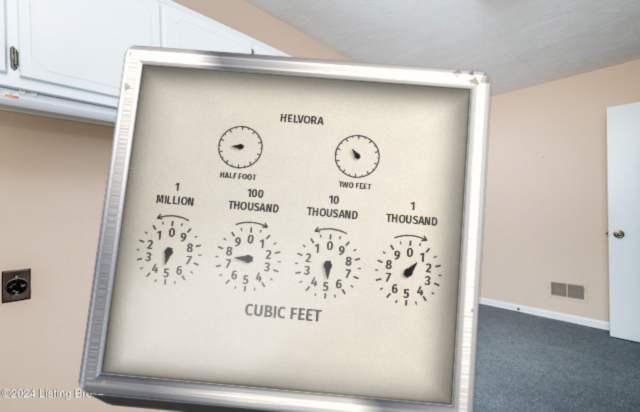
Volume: 475100 ft³
